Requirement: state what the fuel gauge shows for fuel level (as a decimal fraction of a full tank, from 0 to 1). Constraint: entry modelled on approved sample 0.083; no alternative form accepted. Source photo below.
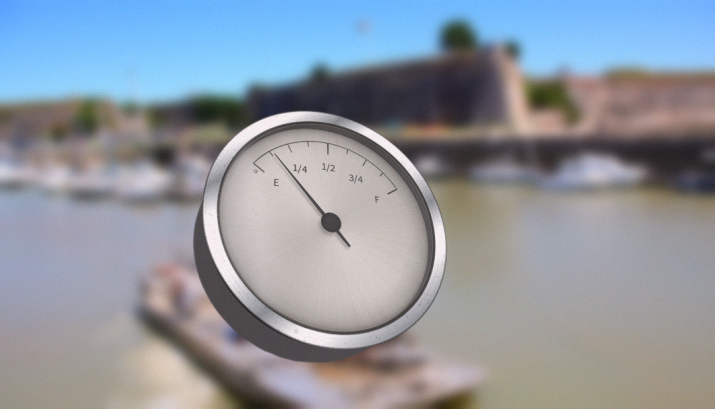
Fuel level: 0.125
